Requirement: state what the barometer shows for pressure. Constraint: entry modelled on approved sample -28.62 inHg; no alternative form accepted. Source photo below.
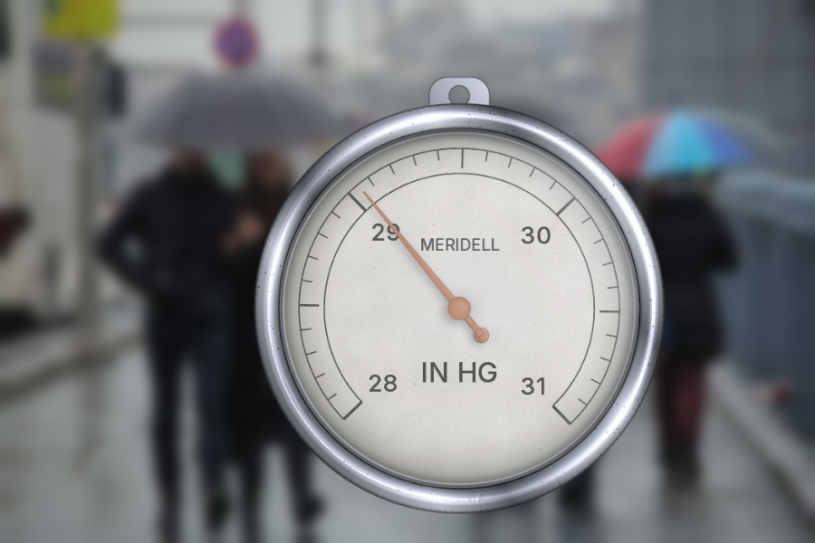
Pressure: 29.05 inHg
